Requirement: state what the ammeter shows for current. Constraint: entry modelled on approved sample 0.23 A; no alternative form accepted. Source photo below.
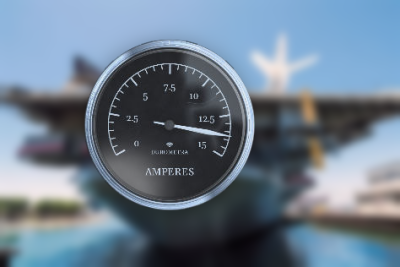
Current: 13.75 A
